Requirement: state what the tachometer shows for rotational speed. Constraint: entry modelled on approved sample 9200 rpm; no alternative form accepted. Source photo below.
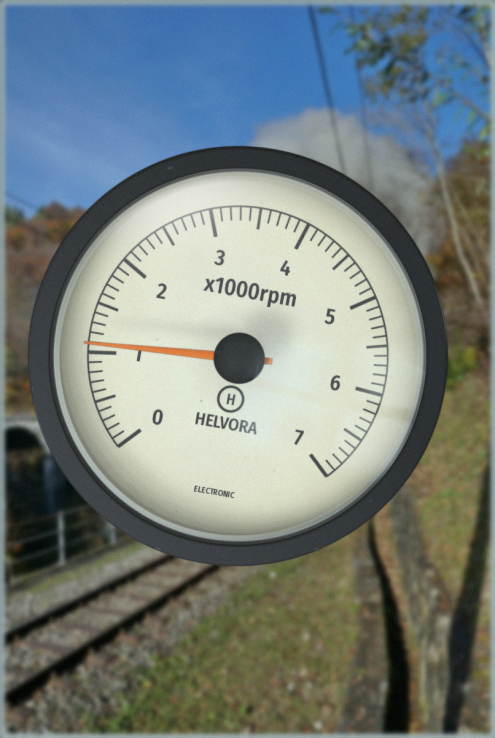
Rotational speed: 1100 rpm
